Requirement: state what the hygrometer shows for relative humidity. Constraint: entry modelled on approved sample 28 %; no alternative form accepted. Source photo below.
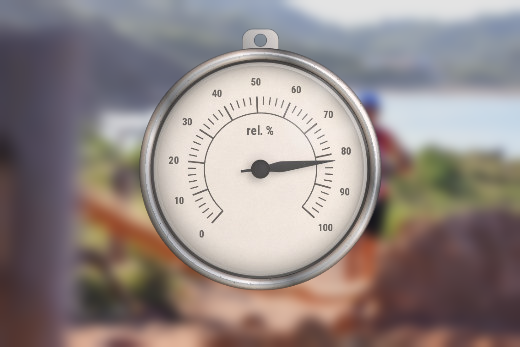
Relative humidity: 82 %
